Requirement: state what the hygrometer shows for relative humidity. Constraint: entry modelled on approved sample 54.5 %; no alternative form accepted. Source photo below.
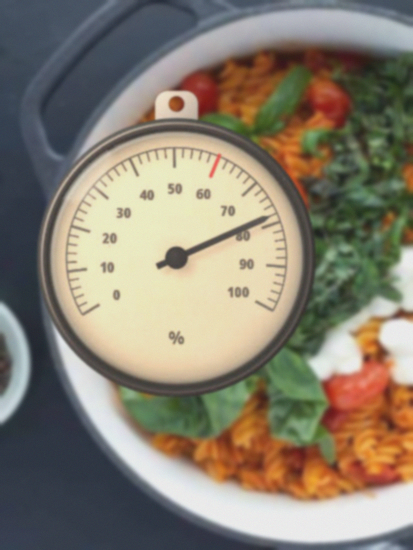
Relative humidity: 78 %
